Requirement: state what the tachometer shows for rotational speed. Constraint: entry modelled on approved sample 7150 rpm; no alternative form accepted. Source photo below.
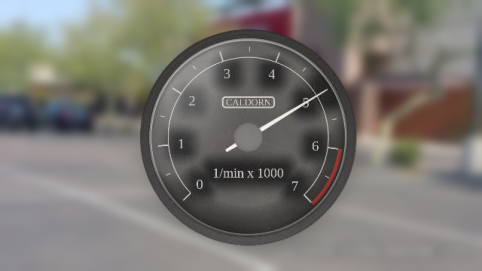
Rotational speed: 5000 rpm
